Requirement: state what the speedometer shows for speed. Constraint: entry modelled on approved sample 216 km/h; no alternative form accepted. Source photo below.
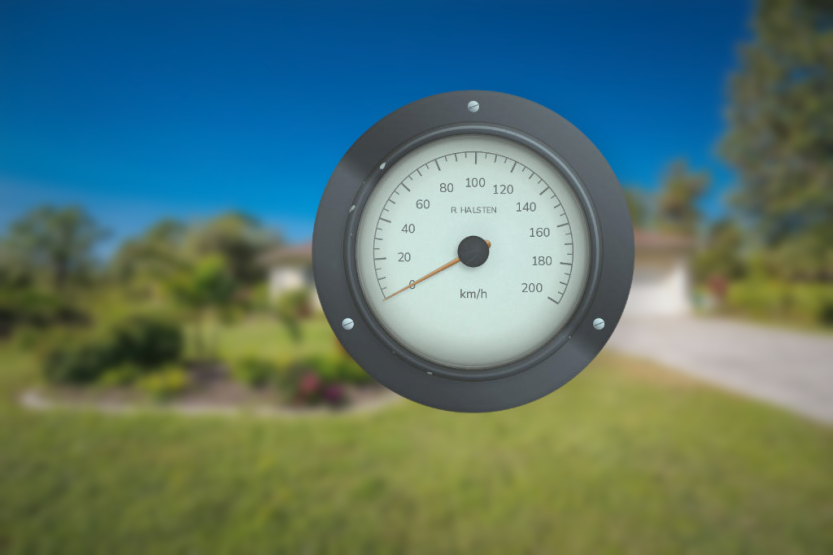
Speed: 0 km/h
